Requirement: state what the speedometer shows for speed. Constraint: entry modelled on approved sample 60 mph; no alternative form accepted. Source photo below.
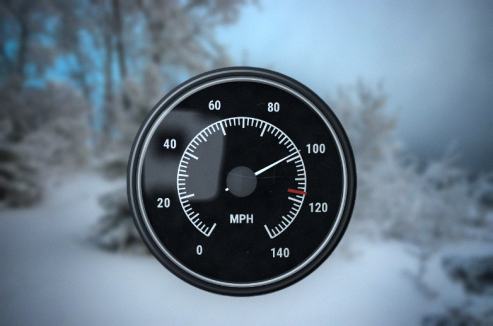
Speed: 98 mph
